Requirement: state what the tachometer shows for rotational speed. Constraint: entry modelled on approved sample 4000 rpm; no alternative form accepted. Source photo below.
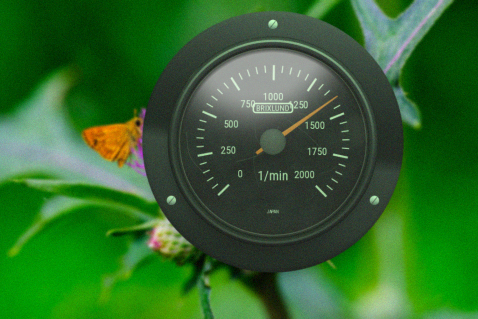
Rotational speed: 1400 rpm
